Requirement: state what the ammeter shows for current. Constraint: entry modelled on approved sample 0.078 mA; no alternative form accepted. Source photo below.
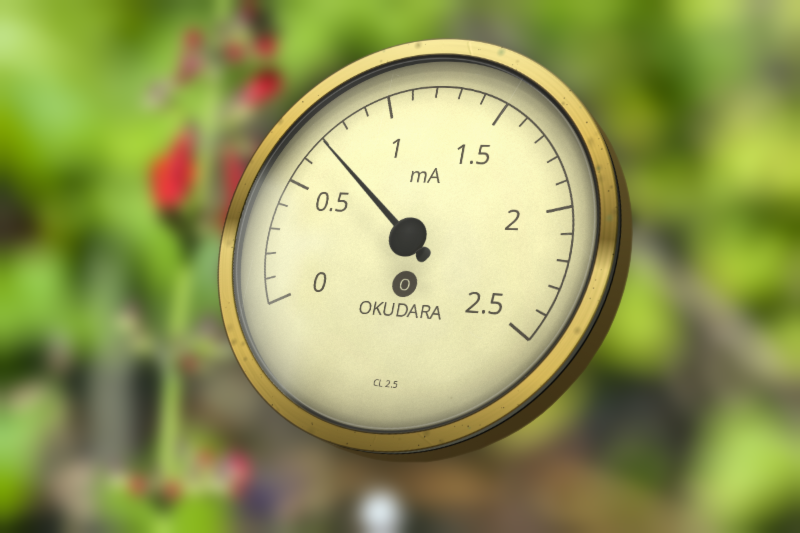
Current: 0.7 mA
